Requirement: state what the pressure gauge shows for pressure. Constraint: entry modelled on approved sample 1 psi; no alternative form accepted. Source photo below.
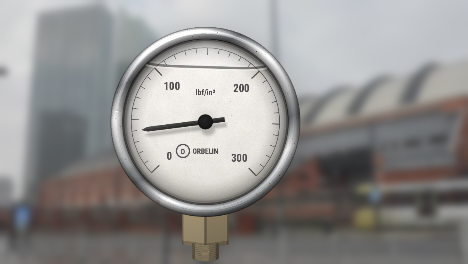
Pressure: 40 psi
